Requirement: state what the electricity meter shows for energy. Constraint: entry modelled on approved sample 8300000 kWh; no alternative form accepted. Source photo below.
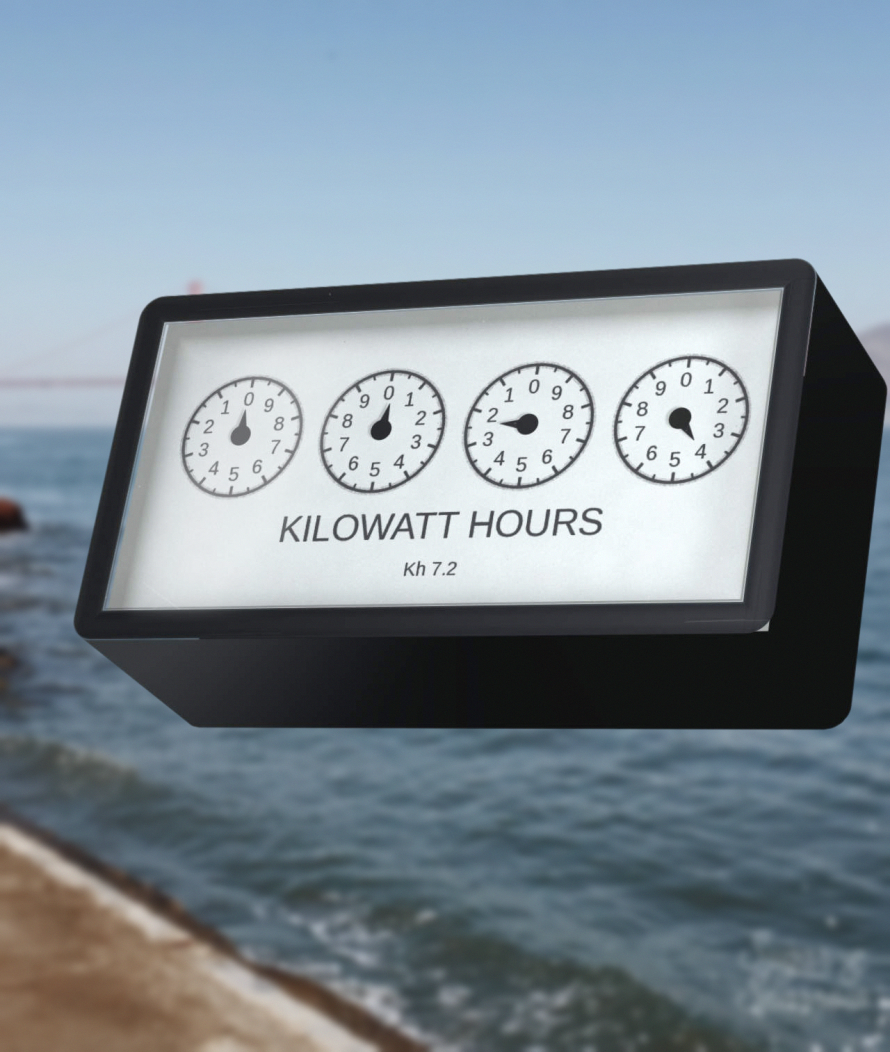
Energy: 24 kWh
